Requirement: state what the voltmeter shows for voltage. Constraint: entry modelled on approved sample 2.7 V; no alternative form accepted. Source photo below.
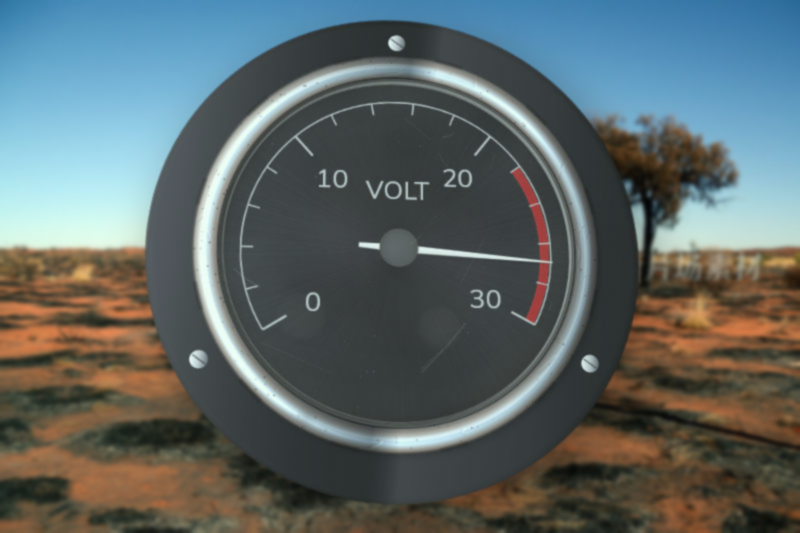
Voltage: 27 V
